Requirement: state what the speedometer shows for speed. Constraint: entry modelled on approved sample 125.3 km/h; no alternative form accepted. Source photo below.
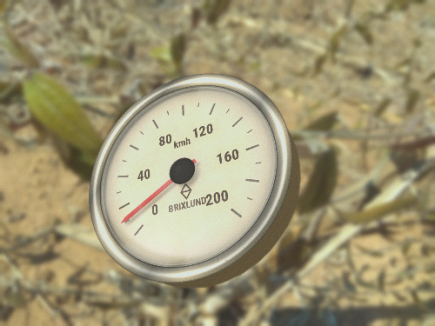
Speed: 10 km/h
